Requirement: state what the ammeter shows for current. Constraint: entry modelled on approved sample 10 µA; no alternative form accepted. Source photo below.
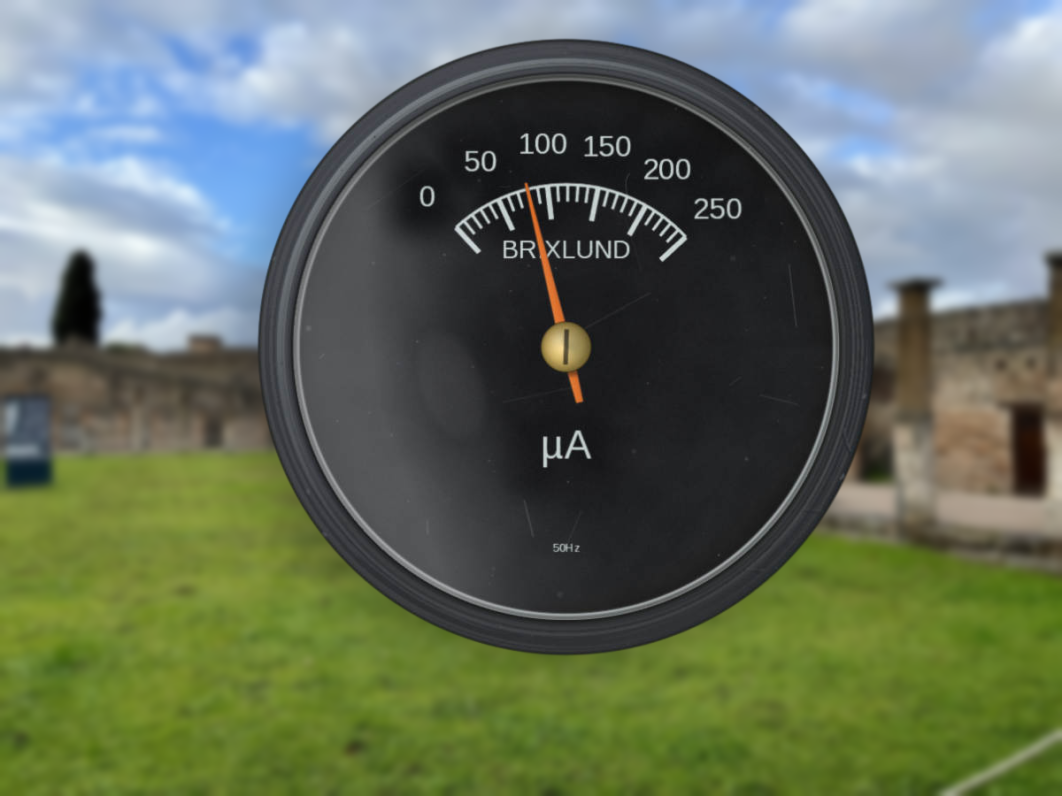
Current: 80 µA
